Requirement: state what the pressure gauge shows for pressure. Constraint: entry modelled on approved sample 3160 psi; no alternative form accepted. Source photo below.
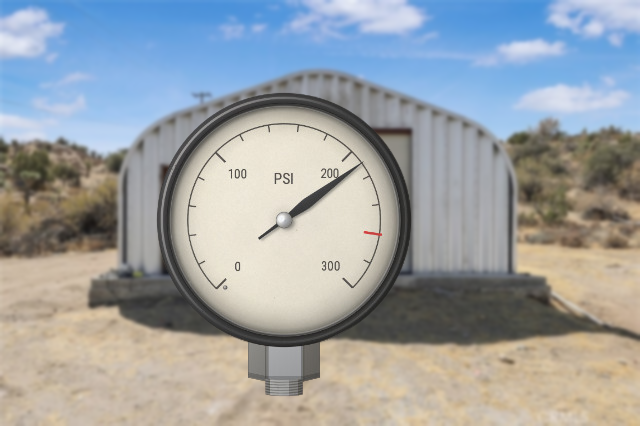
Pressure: 210 psi
